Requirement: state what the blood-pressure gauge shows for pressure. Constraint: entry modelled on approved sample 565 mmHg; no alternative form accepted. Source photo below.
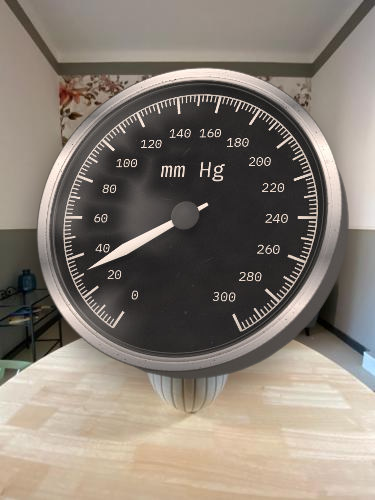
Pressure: 30 mmHg
